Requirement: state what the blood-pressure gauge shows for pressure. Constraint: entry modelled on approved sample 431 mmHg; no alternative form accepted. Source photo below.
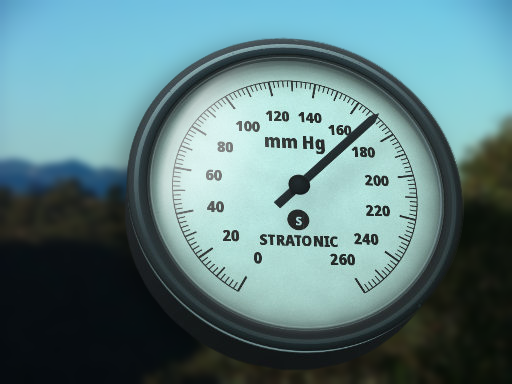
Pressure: 170 mmHg
